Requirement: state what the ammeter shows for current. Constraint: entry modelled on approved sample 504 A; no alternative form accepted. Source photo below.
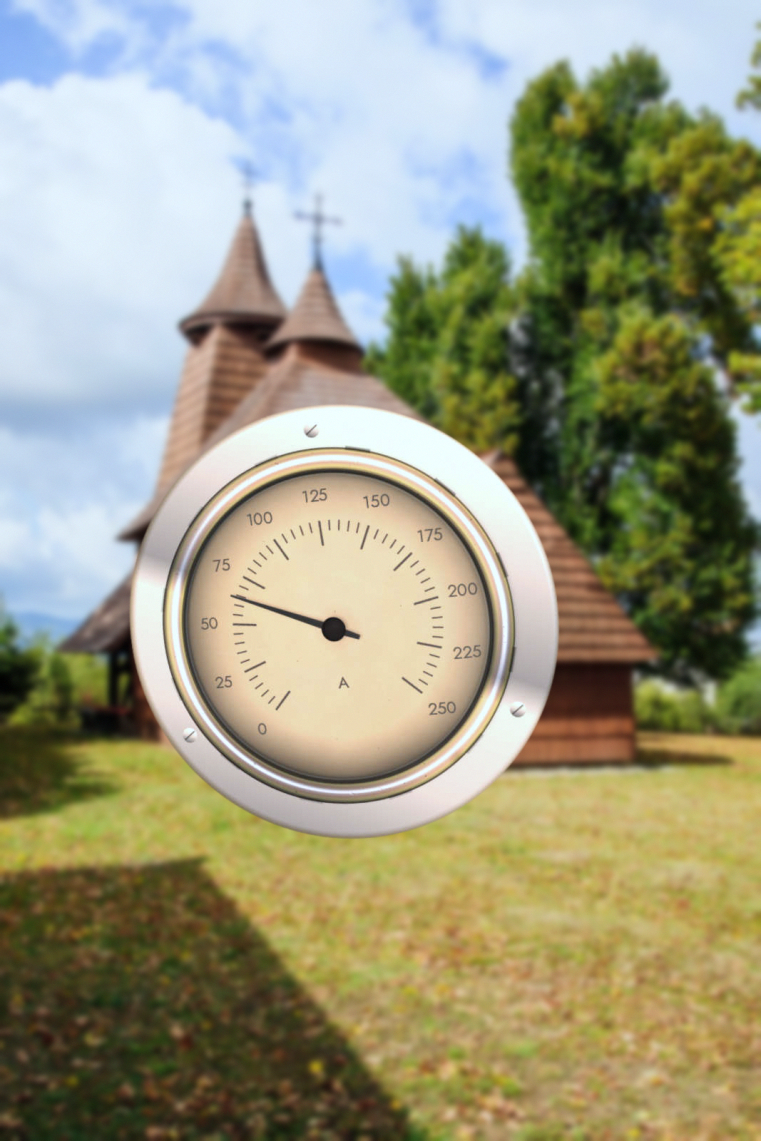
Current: 65 A
